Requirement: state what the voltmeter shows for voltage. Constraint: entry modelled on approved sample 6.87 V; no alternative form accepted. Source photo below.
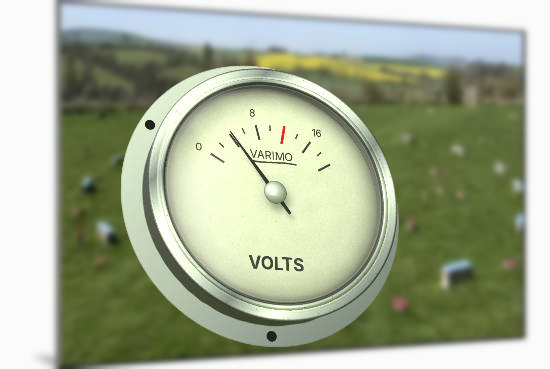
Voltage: 4 V
